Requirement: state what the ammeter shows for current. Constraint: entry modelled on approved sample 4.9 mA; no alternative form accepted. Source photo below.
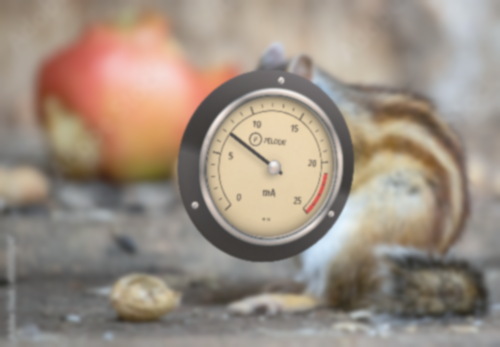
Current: 7 mA
